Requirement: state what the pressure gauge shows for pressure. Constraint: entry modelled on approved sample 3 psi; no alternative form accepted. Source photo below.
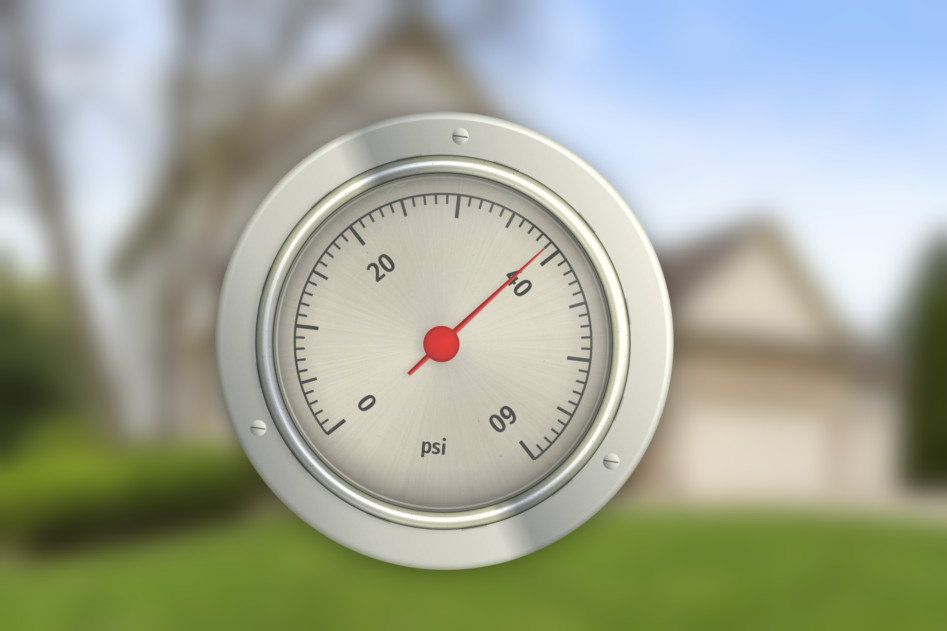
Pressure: 39 psi
